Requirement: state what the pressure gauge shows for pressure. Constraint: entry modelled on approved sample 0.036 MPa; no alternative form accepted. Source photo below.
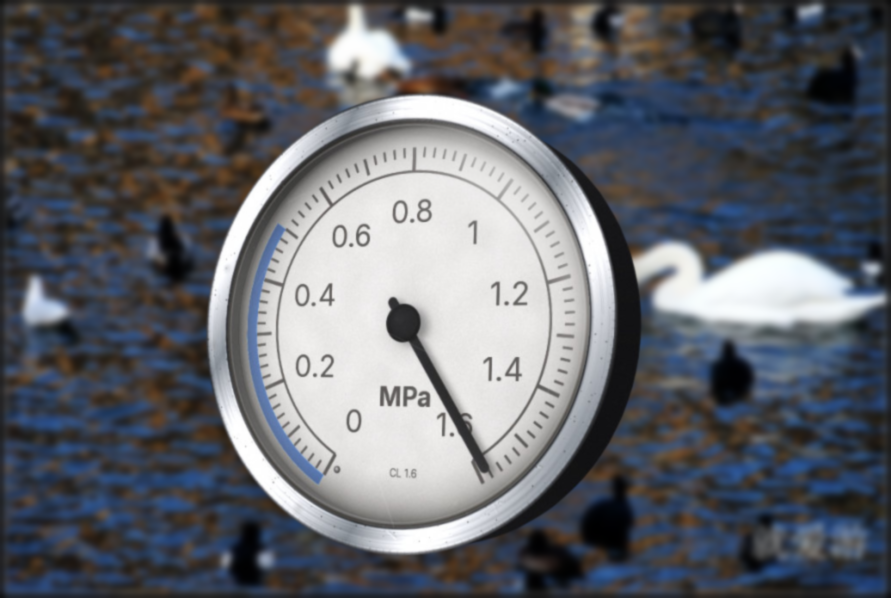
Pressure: 1.58 MPa
